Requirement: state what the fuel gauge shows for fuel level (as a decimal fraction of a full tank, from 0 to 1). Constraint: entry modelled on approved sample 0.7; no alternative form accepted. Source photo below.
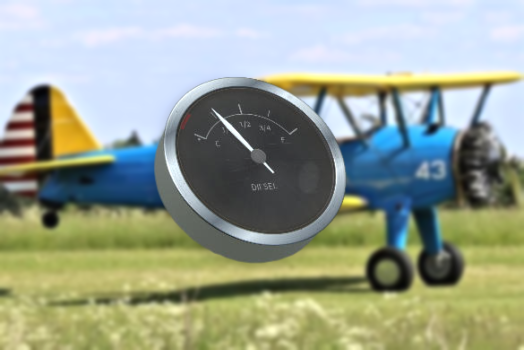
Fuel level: 0.25
